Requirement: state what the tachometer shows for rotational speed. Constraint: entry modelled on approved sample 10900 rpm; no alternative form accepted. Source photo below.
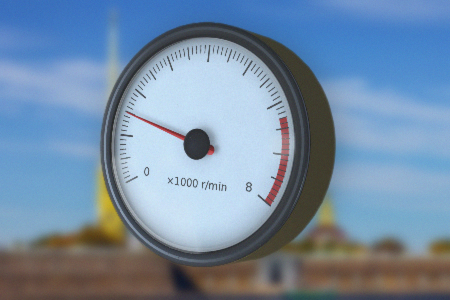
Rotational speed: 1500 rpm
